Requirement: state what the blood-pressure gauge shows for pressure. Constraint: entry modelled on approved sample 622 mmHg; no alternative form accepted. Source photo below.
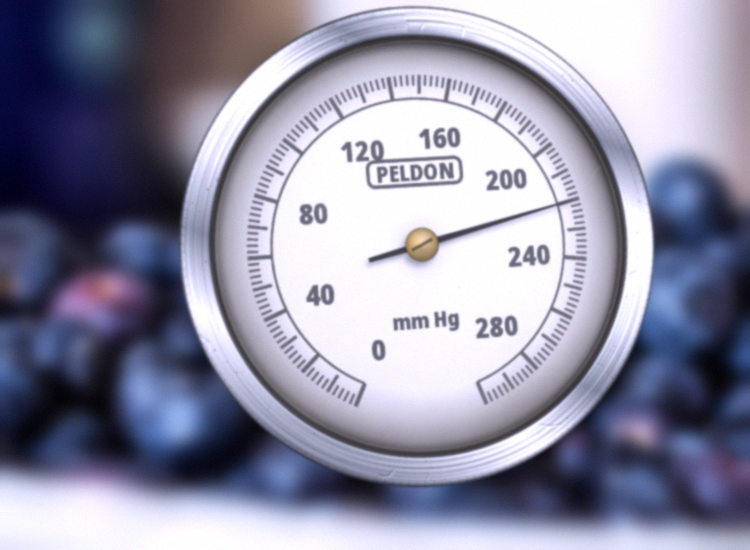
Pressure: 220 mmHg
